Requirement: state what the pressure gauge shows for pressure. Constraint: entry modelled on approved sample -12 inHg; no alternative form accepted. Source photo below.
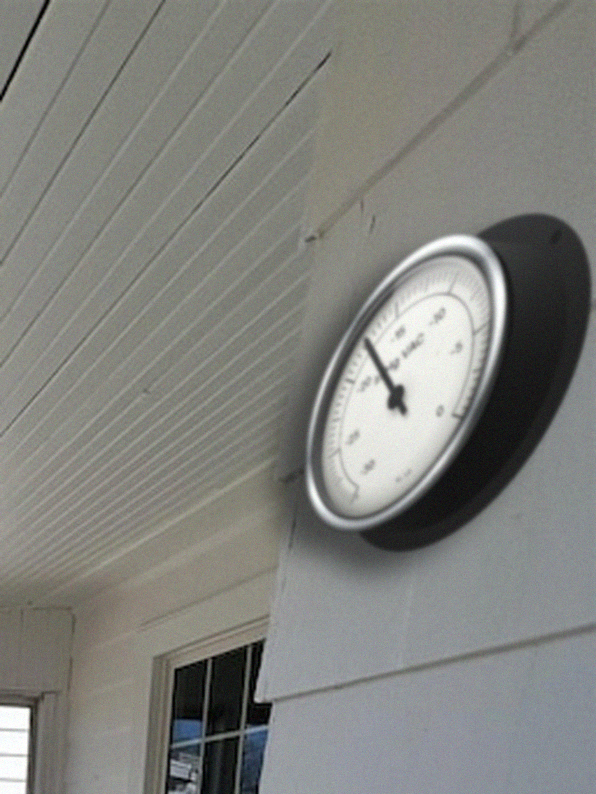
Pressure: -17.5 inHg
